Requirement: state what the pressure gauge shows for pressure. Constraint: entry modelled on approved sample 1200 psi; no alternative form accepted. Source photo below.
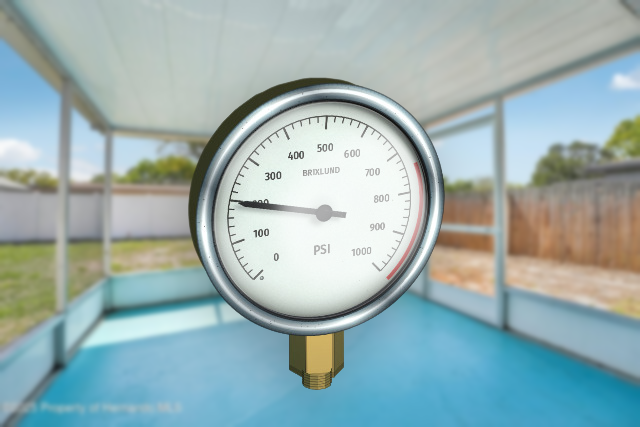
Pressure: 200 psi
